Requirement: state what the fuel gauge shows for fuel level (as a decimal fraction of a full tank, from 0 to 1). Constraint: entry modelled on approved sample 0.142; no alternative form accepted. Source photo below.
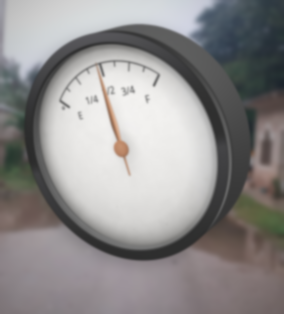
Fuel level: 0.5
